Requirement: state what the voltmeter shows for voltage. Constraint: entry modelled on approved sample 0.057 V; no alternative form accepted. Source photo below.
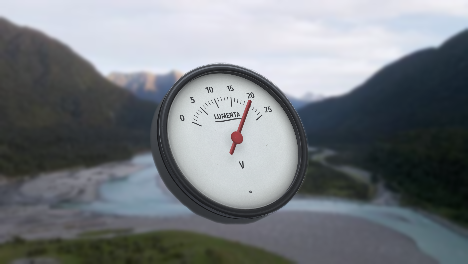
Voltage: 20 V
